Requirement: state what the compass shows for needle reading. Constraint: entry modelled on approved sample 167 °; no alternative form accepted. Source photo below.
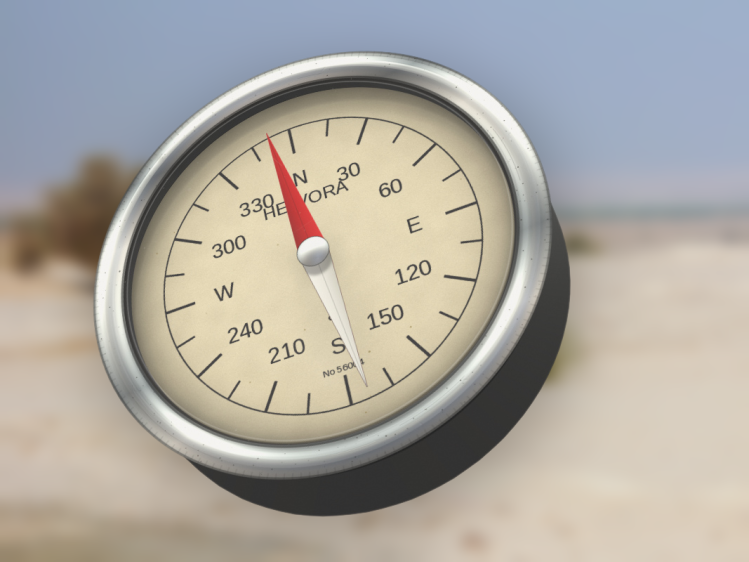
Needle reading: 352.5 °
